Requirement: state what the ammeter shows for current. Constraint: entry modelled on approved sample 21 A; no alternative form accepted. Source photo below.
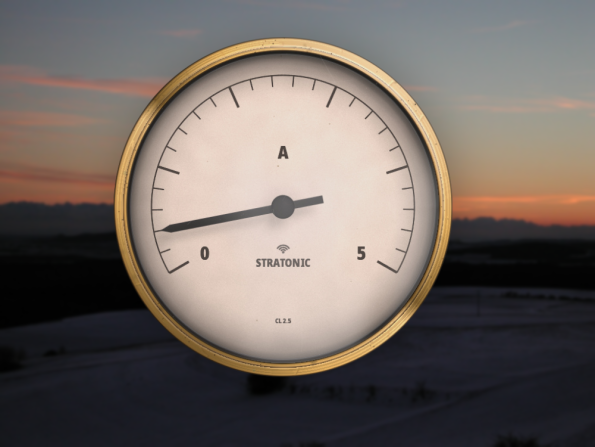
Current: 0.4 A
